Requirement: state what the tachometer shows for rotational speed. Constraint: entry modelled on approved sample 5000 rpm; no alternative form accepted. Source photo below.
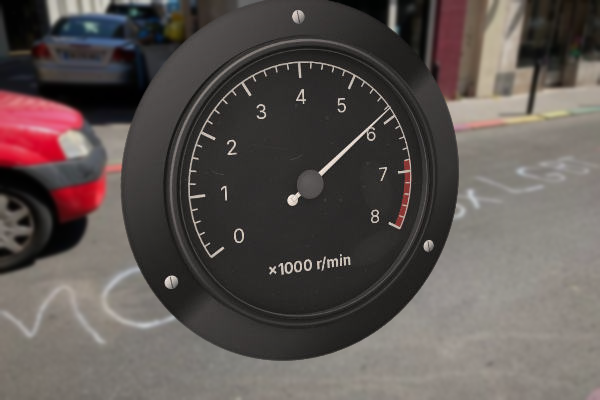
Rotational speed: 5800 rpm
